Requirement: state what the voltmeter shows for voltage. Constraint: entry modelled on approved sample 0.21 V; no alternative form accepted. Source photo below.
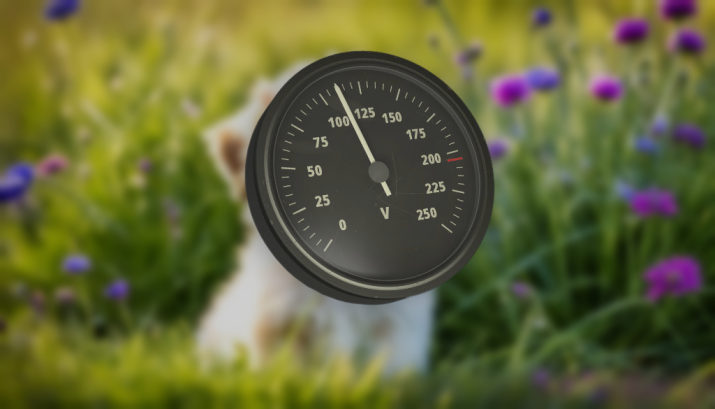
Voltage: 110 V
